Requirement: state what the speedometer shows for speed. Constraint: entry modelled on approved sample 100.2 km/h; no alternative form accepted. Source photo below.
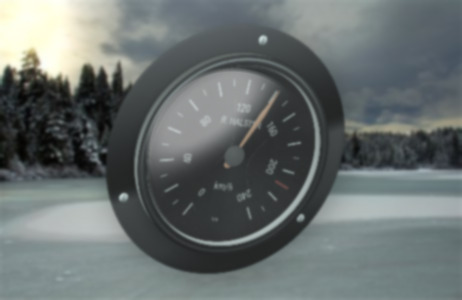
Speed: 140 km/h
